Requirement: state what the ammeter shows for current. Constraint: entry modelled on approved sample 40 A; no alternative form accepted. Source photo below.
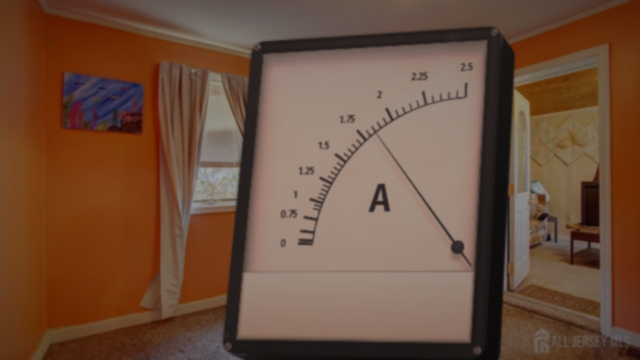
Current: 1.85 A
